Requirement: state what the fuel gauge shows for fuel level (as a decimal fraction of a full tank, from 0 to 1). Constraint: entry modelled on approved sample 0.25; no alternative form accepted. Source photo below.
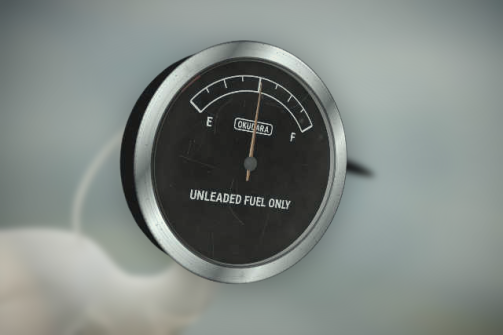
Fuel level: 0.5
